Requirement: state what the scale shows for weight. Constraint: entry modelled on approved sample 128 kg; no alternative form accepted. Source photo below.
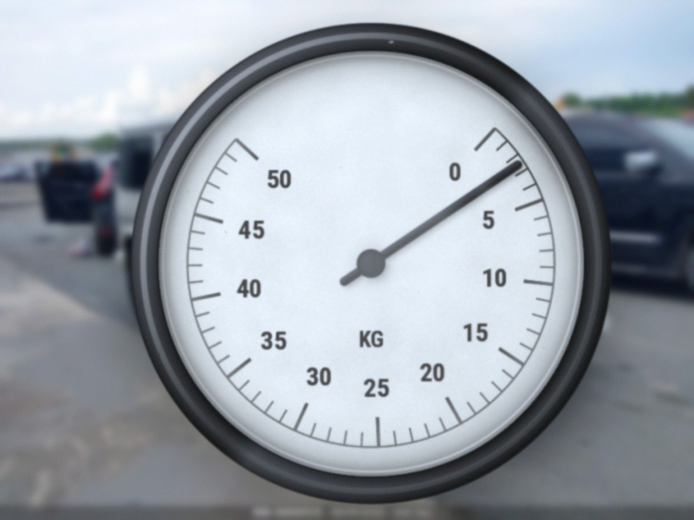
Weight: 2.5 kg
